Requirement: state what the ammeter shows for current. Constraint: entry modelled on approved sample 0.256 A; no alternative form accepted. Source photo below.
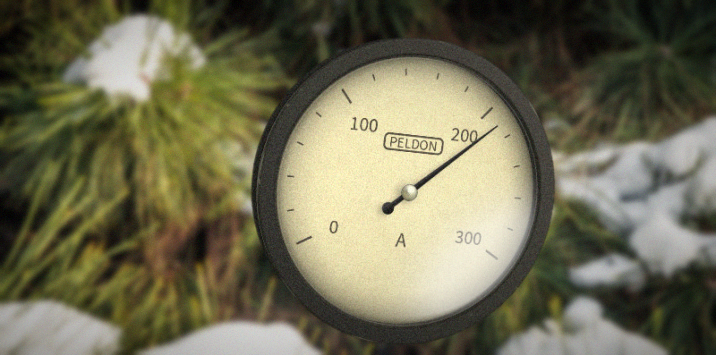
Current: 210 A
